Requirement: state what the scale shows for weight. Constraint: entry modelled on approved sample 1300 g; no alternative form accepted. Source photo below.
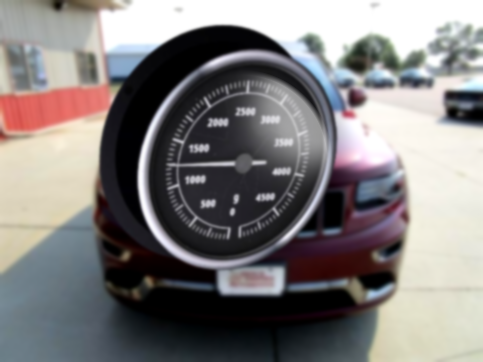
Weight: 1250 g
